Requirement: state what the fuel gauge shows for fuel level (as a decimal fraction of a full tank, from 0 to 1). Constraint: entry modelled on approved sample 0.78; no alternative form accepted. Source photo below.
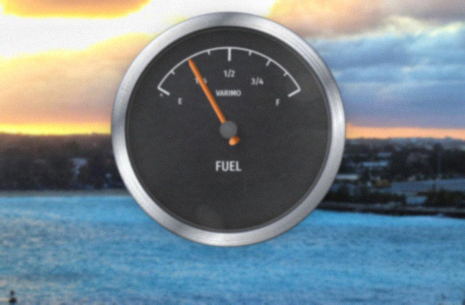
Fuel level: 0.25
